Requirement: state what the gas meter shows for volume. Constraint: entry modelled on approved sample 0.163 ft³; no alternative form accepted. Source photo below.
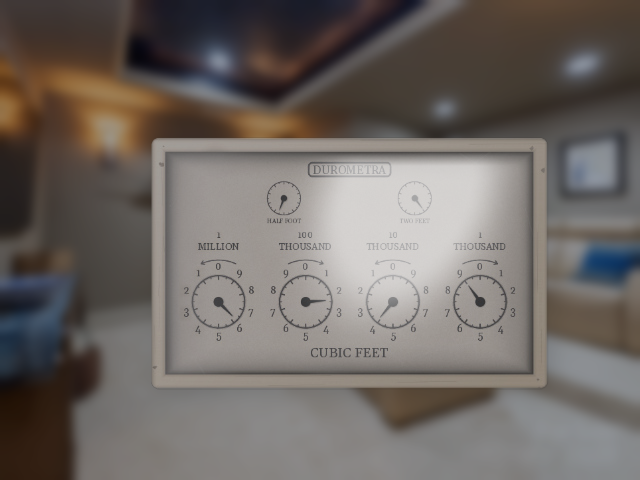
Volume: 623900 ft³
